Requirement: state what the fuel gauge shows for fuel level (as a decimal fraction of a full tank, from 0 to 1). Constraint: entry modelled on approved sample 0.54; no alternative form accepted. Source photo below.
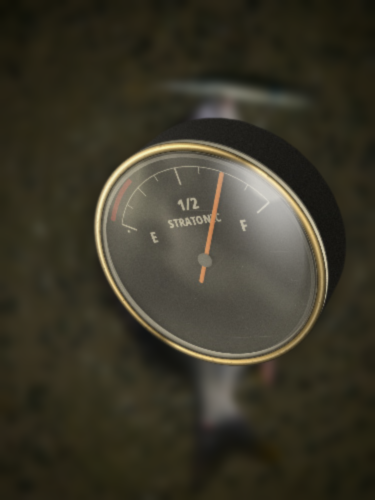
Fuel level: 0.75
